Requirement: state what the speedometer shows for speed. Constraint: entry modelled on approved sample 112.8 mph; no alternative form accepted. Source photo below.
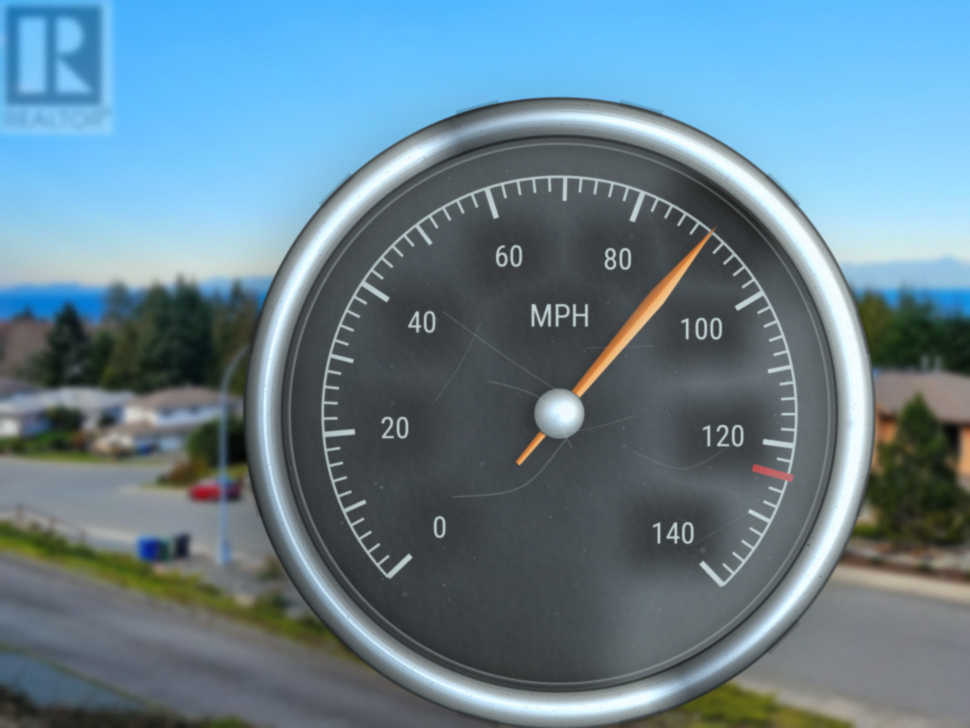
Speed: 90 mph
